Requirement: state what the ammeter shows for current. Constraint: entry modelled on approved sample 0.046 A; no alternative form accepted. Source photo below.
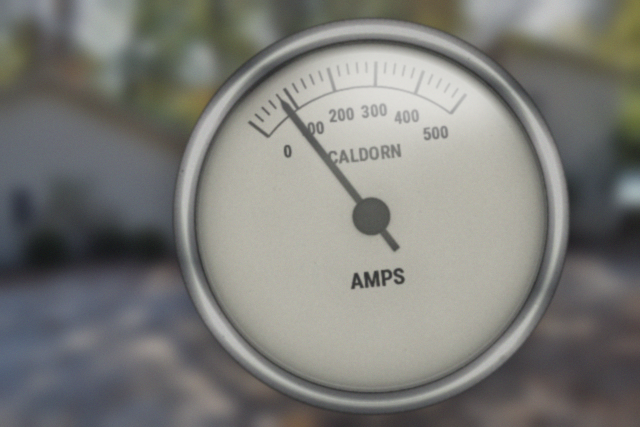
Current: 80 A
